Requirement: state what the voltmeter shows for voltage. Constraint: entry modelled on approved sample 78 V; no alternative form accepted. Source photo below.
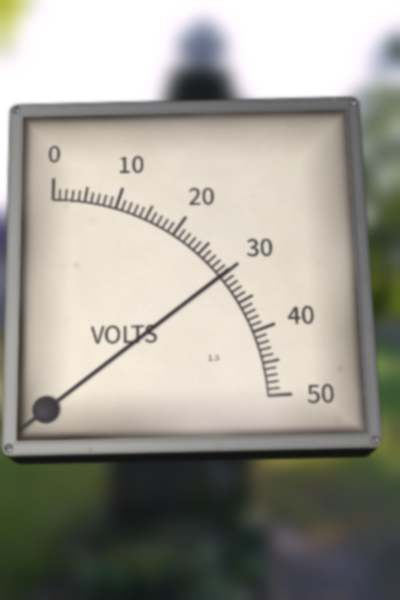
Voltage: 30 V
